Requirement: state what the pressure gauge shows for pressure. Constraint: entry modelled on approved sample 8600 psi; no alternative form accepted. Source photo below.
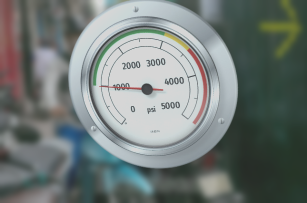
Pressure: 1000 psi
